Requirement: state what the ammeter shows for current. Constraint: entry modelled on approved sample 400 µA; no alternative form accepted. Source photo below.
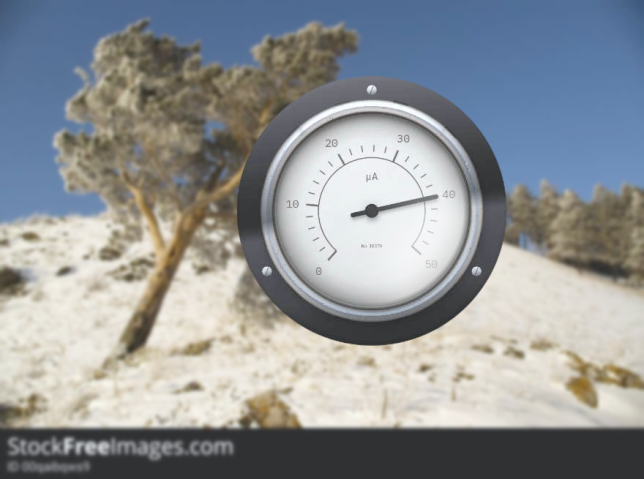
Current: 40 µA
